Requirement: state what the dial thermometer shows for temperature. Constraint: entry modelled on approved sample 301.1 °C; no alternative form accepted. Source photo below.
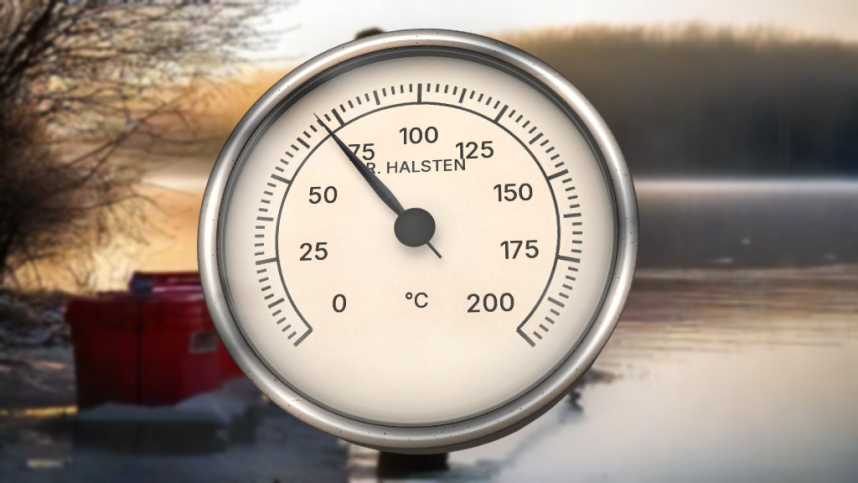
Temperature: 70 °C
